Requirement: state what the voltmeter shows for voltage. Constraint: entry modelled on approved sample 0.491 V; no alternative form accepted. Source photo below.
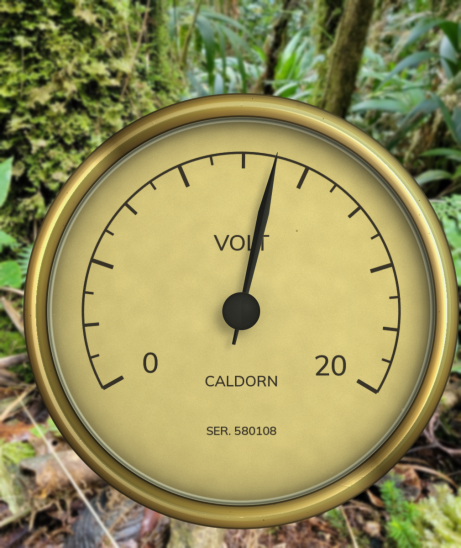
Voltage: 11 V
